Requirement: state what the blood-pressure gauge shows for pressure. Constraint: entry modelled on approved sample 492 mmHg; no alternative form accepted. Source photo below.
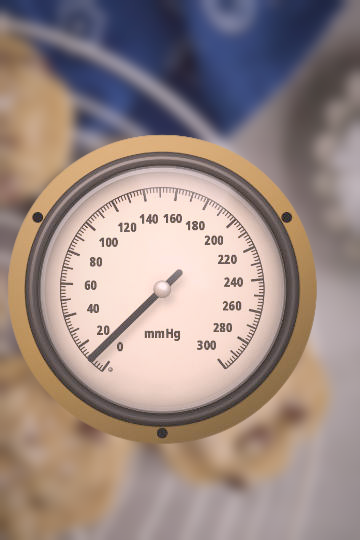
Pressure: 10 mmHg
